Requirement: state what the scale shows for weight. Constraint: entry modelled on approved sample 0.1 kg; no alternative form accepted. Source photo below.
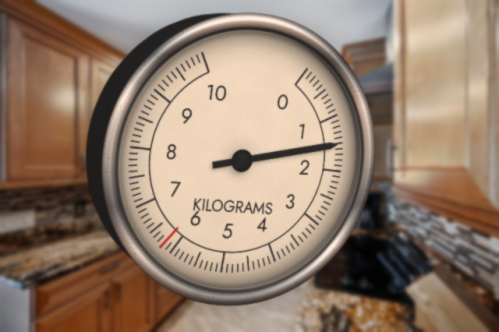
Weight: 1.5 kg
